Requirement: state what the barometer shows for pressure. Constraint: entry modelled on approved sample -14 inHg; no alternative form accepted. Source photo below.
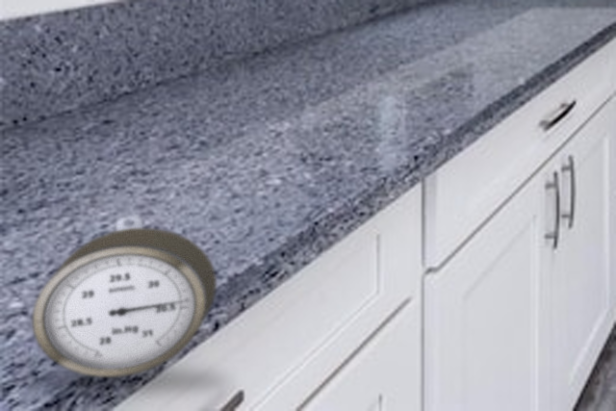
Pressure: 30.4 inHg
